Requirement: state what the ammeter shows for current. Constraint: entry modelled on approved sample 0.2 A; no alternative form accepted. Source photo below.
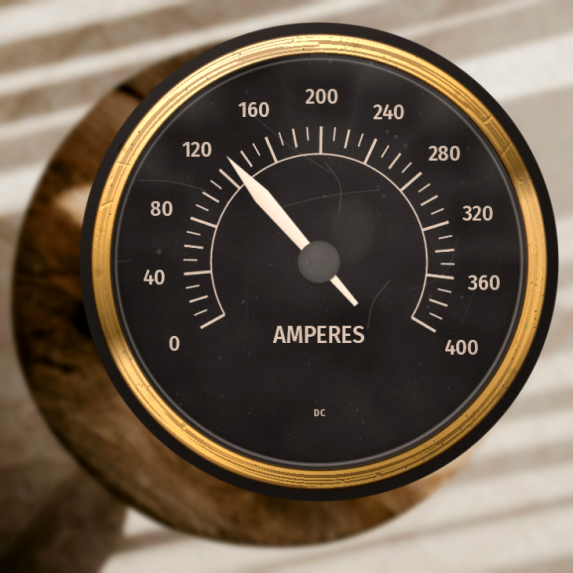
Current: 130 A
